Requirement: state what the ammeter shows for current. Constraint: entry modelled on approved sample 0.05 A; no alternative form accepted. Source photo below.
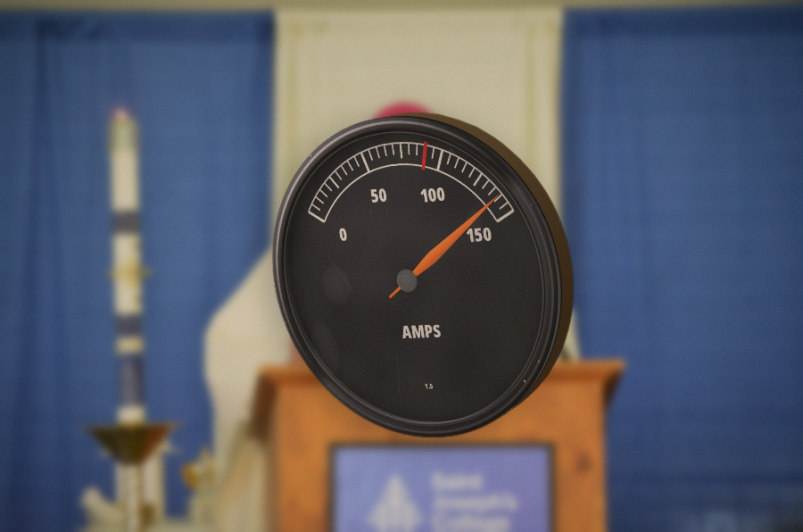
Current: 140 A
